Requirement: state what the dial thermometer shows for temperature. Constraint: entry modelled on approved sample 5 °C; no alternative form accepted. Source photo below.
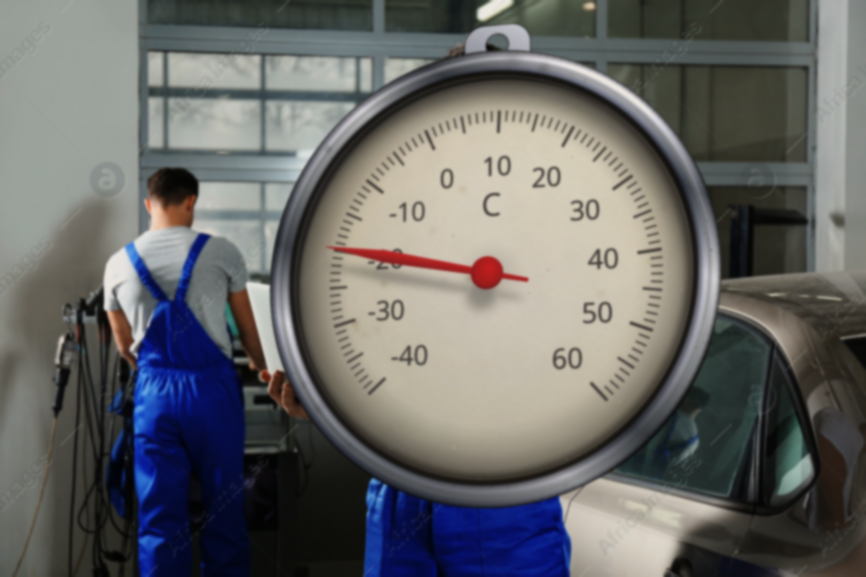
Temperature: -20 °C
